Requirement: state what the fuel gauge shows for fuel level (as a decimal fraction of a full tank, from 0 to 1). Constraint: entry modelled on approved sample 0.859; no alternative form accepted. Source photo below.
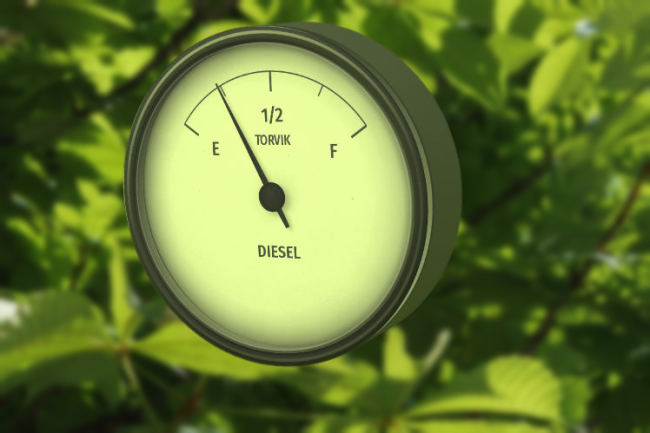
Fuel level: 0.25
